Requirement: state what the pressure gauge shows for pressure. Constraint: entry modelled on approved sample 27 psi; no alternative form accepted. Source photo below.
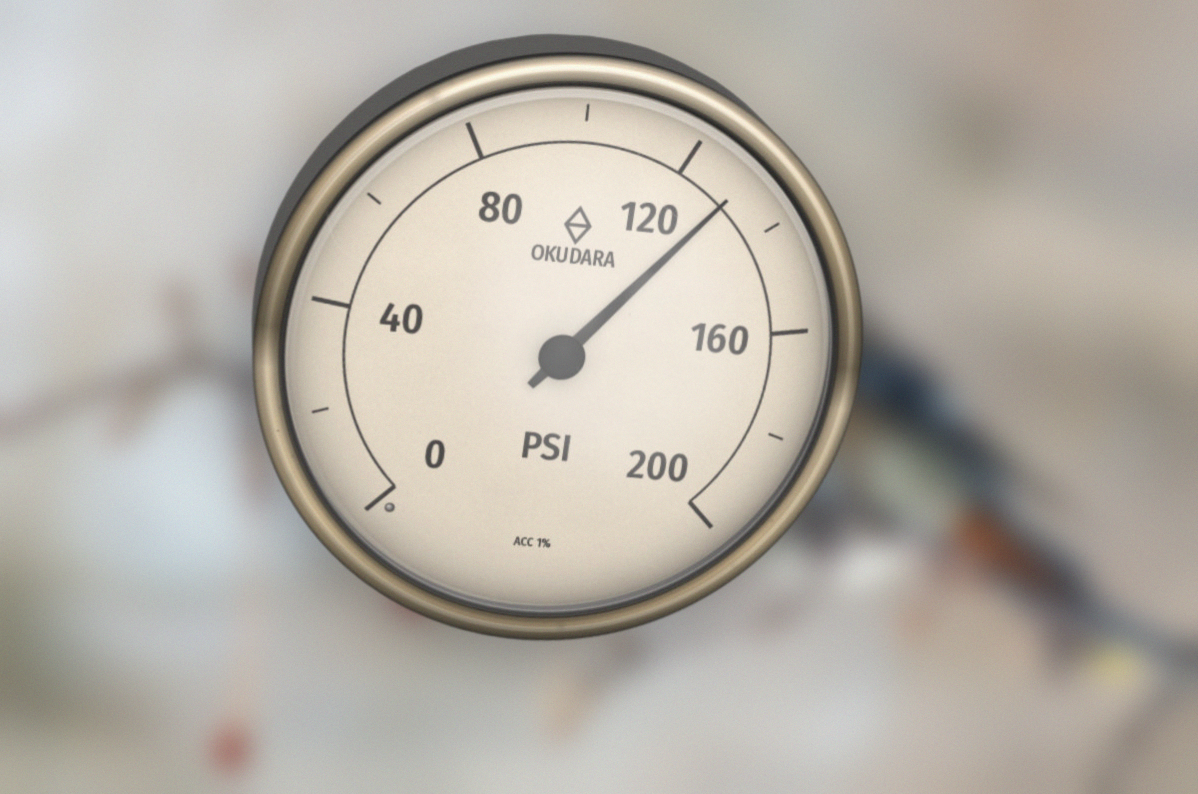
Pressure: 130 psi
